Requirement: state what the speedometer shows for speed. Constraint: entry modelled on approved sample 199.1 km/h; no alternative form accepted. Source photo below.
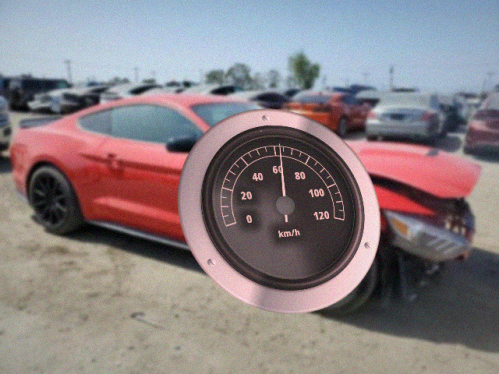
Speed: 62.5 km/h
